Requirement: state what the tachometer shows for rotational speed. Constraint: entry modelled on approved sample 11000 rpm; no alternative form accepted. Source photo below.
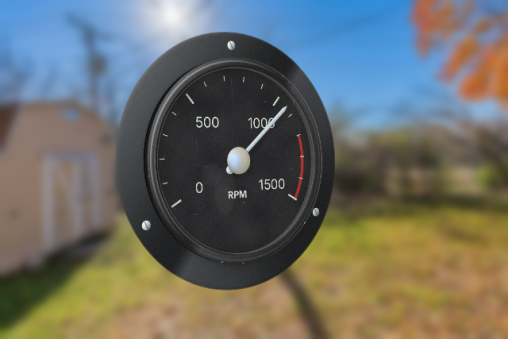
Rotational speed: 1050 rpm
